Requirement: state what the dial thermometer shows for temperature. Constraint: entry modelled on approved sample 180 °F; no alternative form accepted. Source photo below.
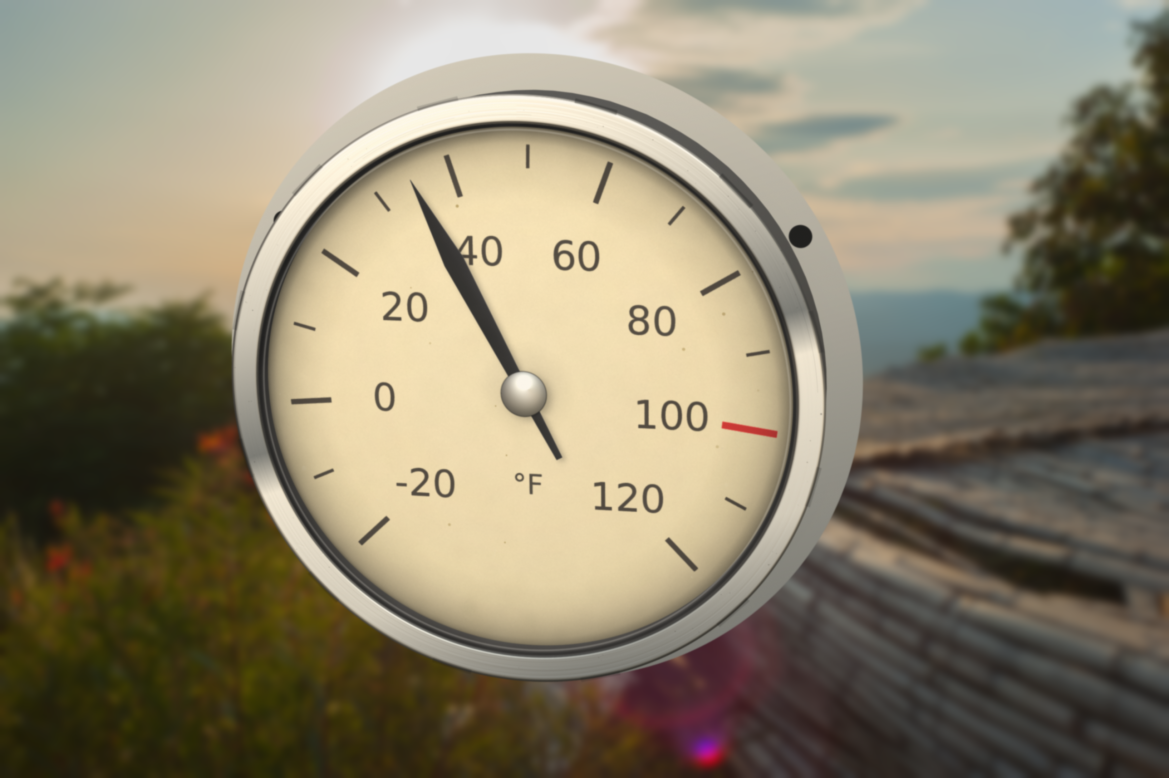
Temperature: 35 °F
